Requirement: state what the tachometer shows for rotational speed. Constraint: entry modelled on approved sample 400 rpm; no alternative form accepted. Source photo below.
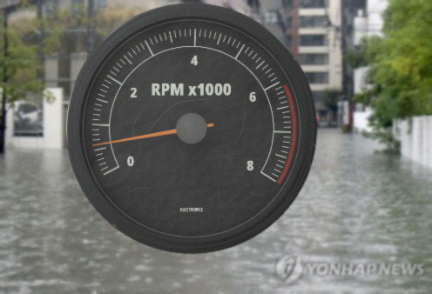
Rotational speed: 600 rpm
